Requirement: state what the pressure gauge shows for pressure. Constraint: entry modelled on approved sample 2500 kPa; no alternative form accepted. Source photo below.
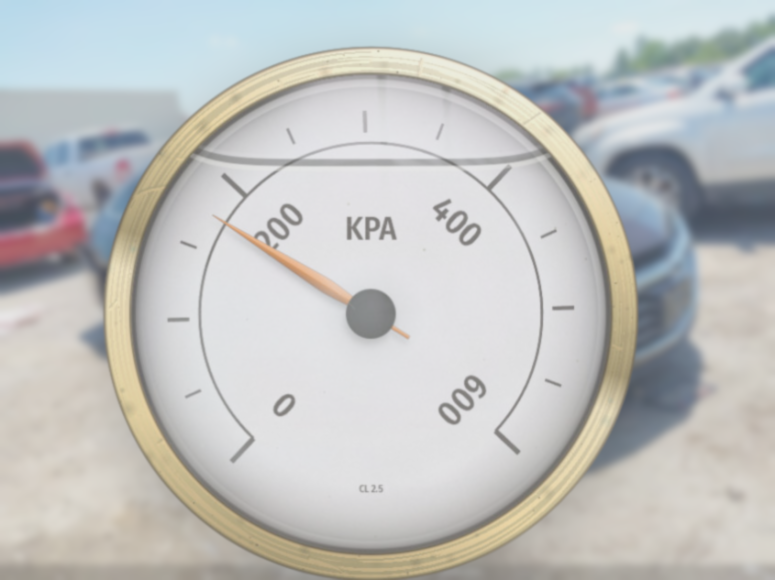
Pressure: 175 kPa
